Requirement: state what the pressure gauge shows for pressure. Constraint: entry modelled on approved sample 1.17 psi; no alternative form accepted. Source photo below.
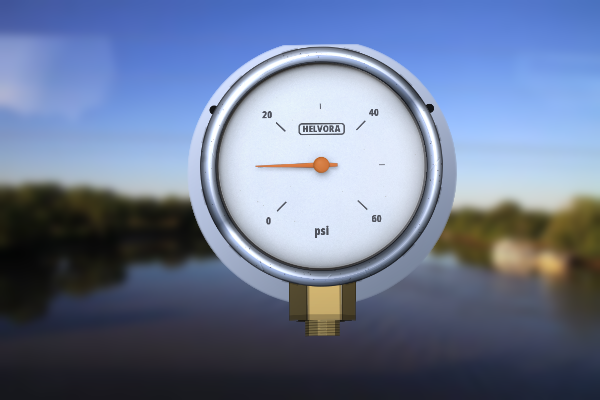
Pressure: 10 psi
